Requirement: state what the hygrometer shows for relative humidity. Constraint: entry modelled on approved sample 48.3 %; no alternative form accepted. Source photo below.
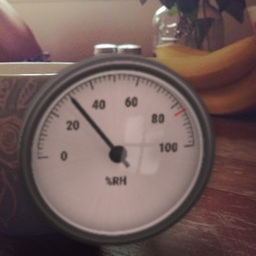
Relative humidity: 30 %
